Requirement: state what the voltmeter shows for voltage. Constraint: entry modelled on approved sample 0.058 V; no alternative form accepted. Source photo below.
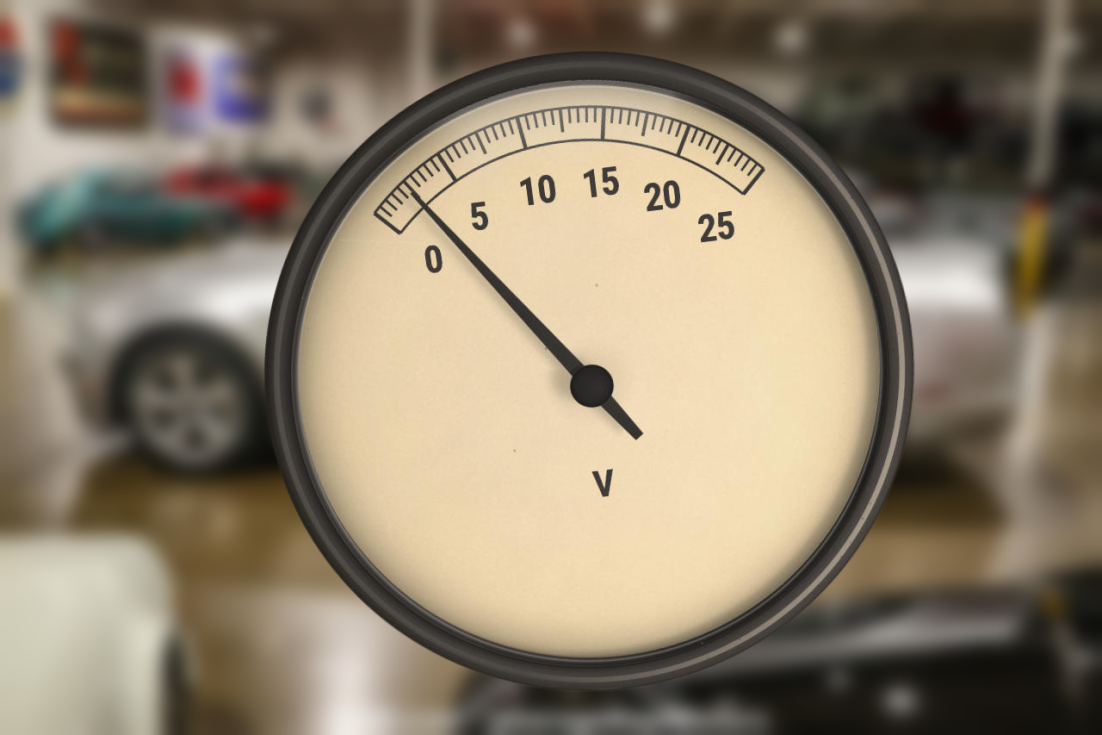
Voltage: 2.5 V
